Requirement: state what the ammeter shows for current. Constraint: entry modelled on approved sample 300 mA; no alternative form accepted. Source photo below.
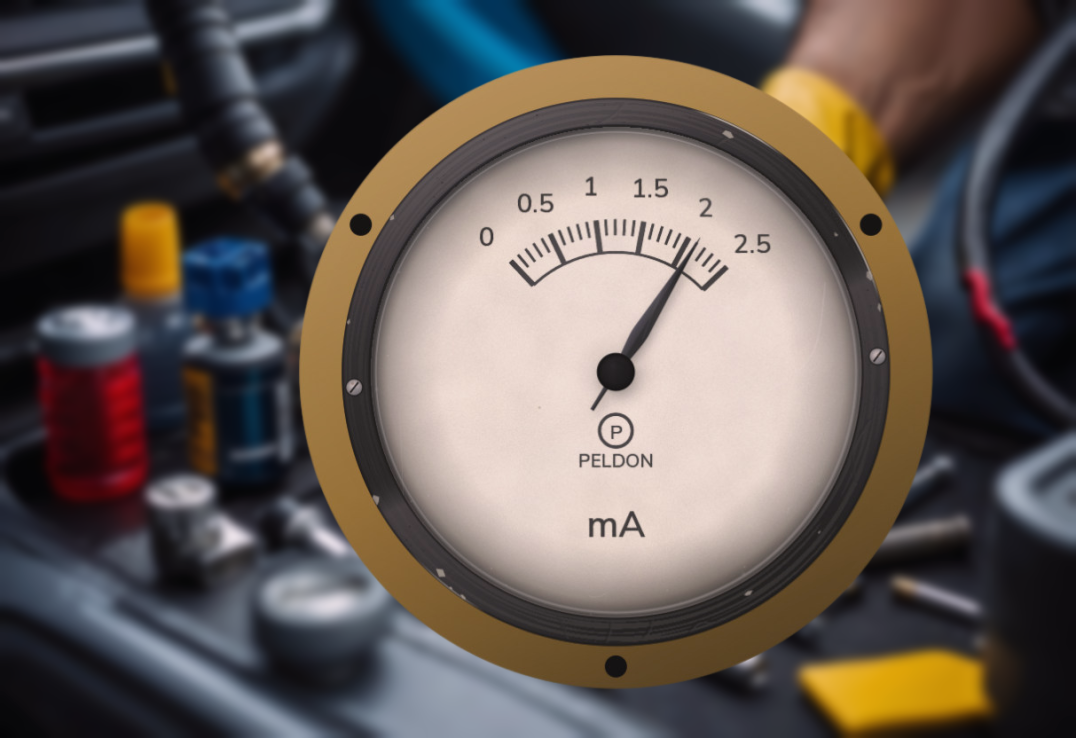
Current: 2.1 mA
